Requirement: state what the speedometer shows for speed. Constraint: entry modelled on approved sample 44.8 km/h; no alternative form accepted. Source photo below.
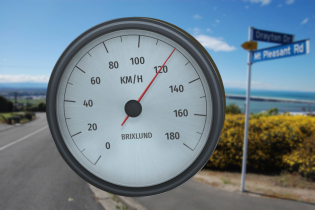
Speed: 120 km/h
